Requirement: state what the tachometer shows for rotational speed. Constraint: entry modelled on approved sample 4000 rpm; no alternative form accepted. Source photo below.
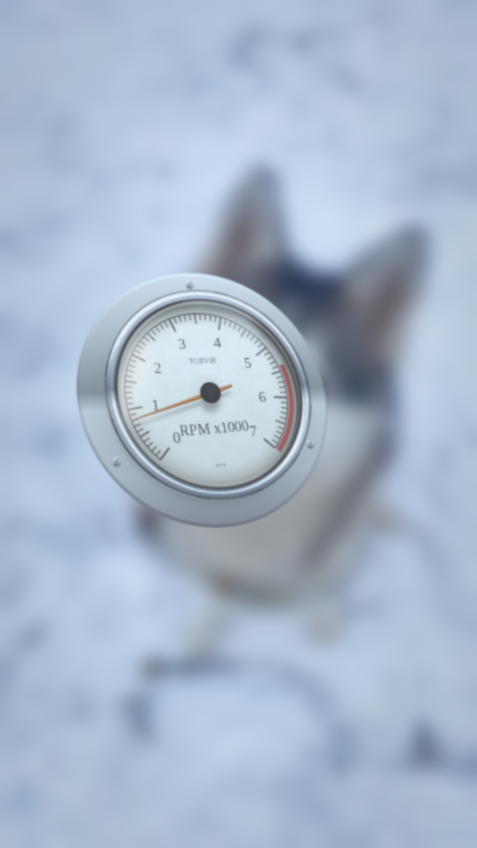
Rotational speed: 800 rpm
